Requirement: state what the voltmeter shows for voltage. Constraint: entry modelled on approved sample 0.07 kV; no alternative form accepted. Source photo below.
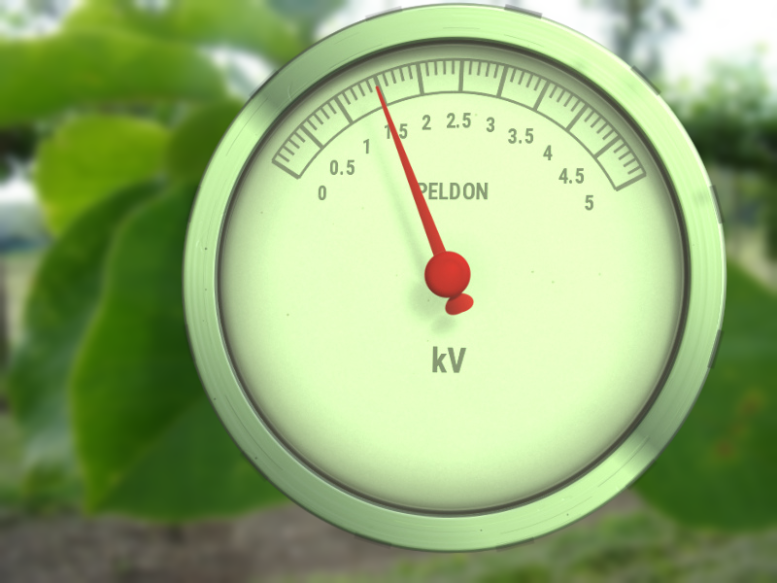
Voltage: 1.5 kV
